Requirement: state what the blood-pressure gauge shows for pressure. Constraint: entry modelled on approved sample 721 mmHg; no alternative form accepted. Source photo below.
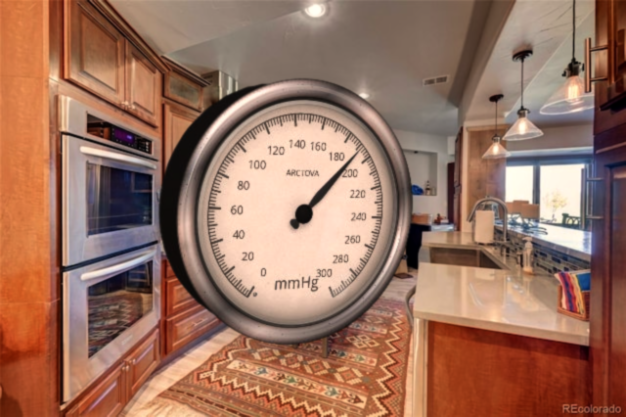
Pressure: 190 mmHg
